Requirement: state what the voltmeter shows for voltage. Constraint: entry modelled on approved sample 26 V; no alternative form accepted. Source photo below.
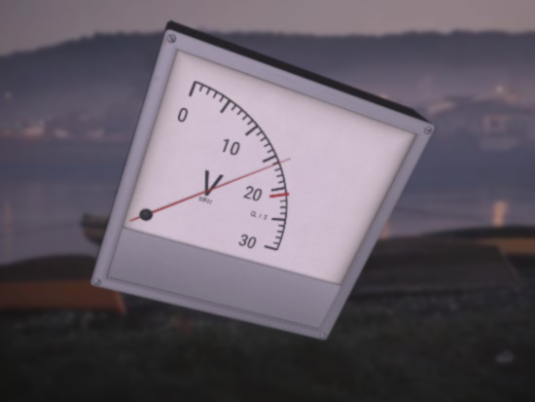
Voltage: 16 V
